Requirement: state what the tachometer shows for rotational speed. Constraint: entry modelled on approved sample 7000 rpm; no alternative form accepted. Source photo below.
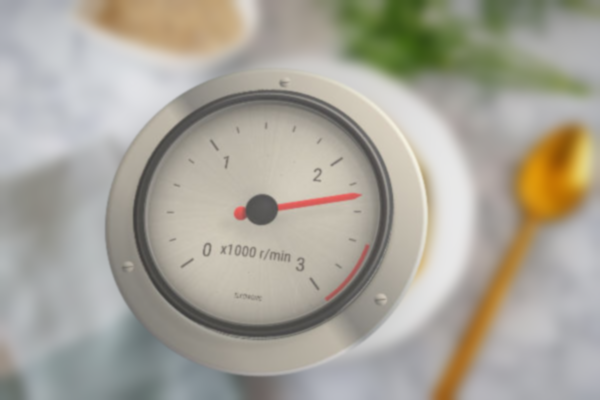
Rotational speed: 2300 rpm
